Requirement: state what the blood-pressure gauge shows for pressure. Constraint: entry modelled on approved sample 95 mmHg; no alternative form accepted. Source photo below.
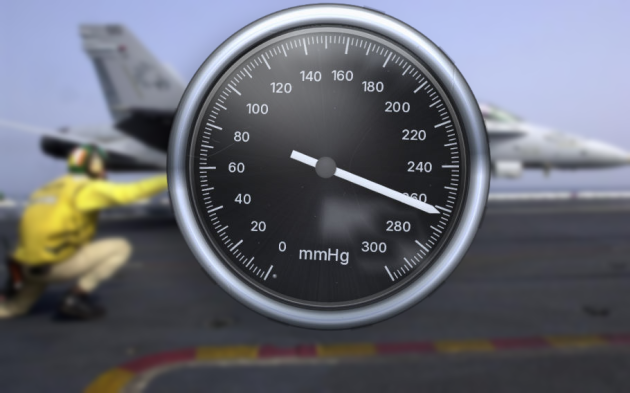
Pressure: 262 mmHg
